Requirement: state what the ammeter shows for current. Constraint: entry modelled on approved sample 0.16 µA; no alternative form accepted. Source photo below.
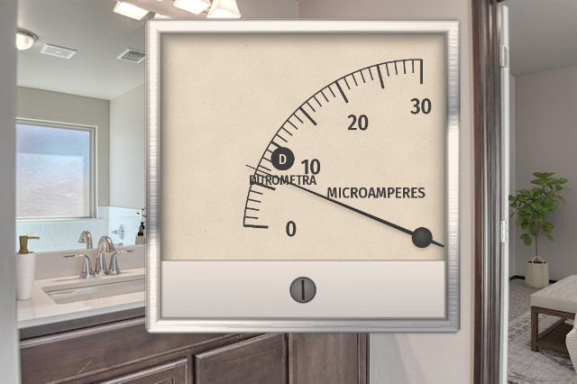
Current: 6.5 µA
